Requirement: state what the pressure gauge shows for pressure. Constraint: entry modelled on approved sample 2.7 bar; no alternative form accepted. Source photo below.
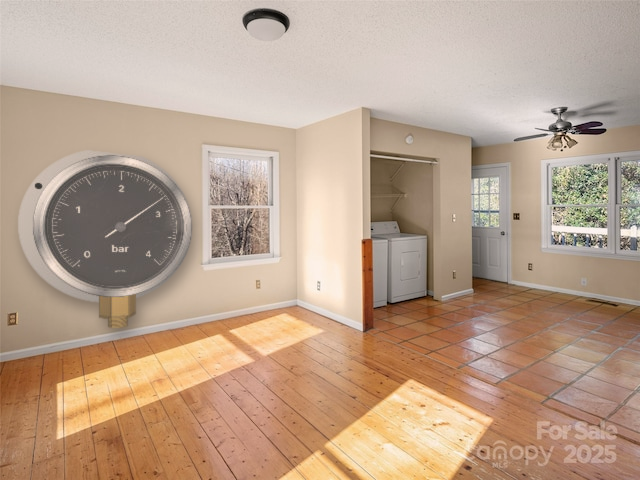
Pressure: 2.75 bar
